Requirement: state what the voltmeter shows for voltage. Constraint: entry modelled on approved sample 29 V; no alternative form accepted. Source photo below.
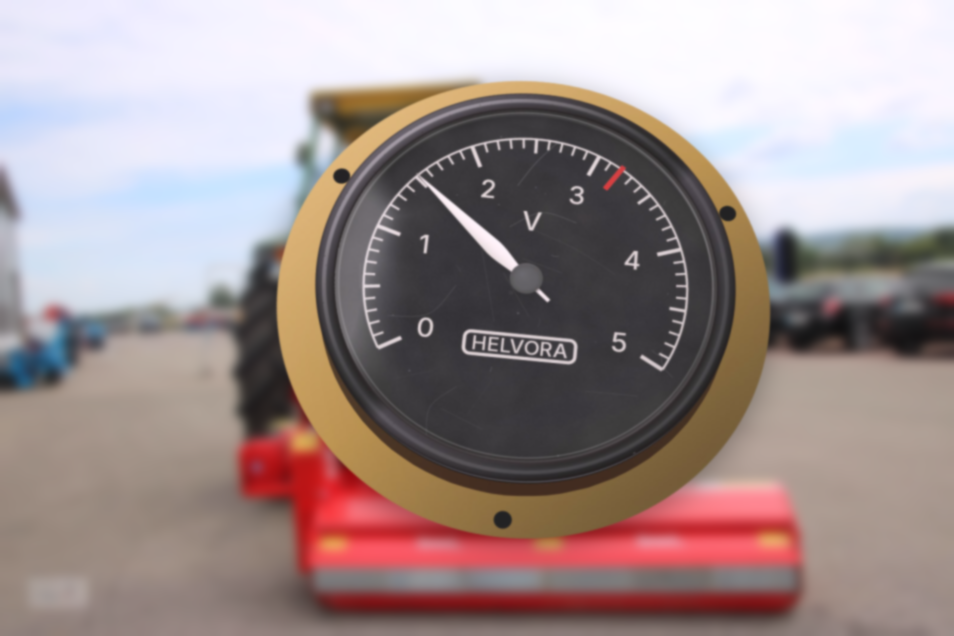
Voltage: 1.5 V
